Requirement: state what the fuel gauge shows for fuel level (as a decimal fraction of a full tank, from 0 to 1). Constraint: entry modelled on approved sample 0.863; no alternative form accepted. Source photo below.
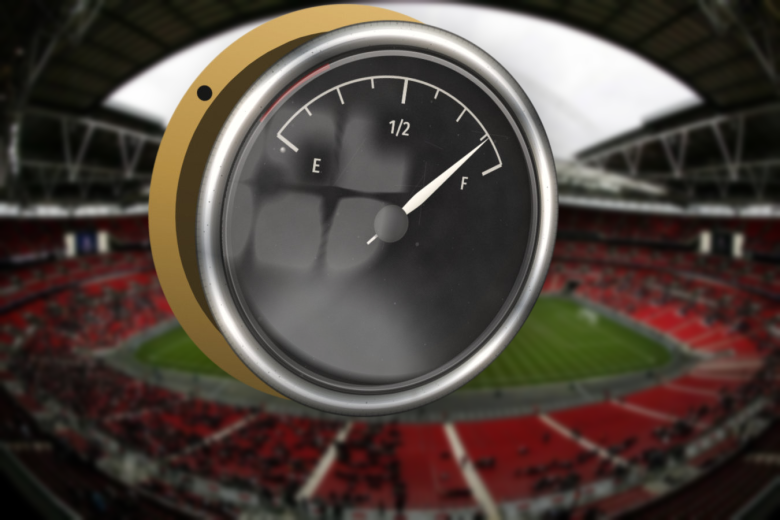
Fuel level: 0.875
